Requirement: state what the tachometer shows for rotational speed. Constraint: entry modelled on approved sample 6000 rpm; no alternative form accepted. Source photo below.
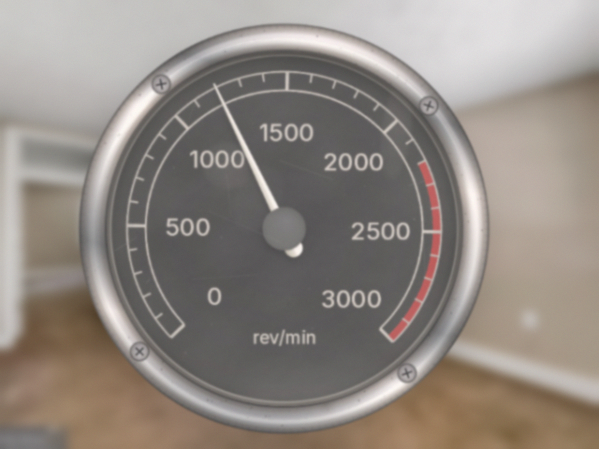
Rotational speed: 1200 rpm
